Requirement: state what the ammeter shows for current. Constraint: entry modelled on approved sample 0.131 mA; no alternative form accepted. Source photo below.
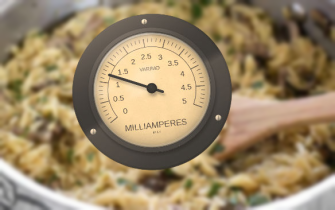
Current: 1.2 mA
